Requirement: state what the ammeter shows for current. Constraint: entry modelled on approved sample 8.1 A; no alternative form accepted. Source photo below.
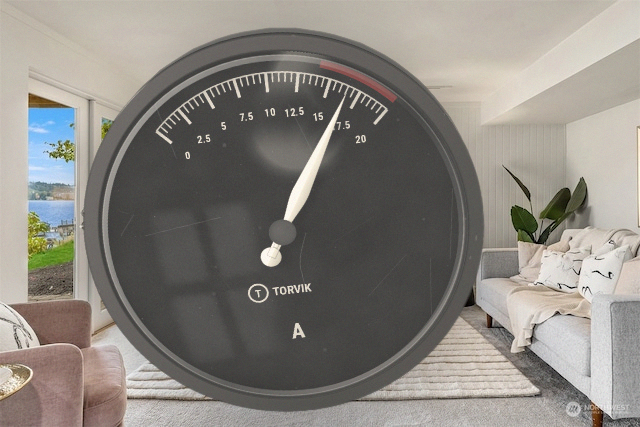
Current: 16.5 A
